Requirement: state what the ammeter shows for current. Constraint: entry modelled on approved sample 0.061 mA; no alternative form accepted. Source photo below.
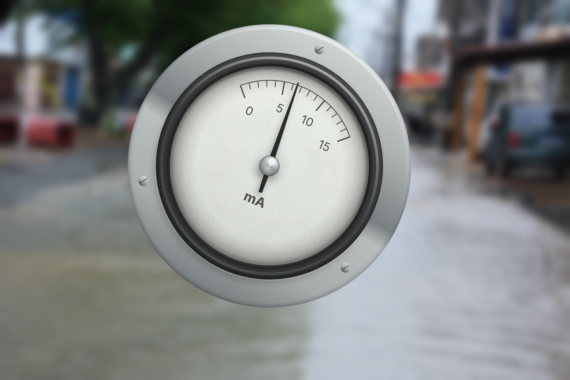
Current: 6.5 mA
